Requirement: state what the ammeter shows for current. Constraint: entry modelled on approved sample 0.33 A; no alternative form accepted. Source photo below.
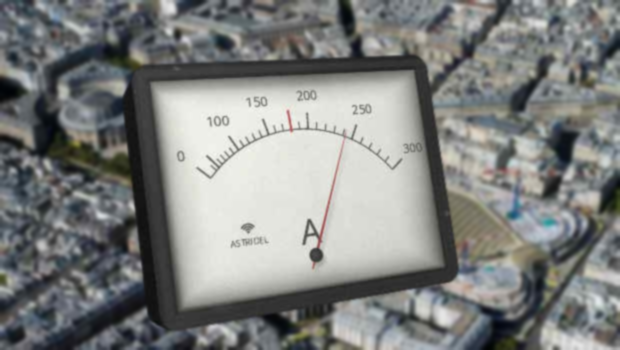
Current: 240 A
